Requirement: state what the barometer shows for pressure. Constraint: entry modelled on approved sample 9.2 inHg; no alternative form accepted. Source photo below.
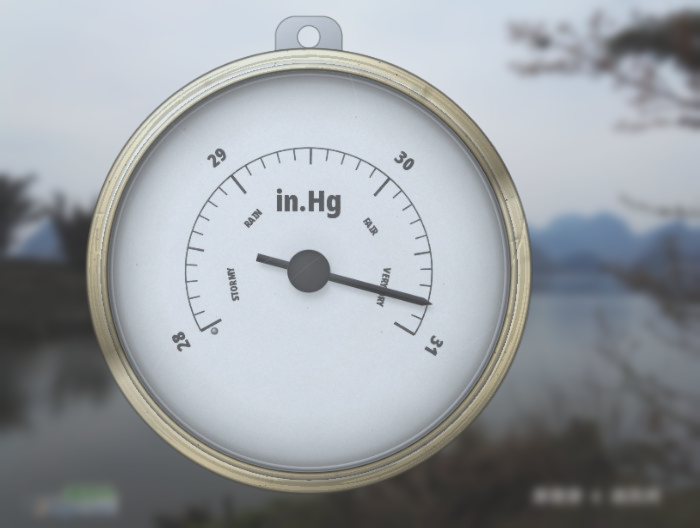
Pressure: 30.8 inHg
